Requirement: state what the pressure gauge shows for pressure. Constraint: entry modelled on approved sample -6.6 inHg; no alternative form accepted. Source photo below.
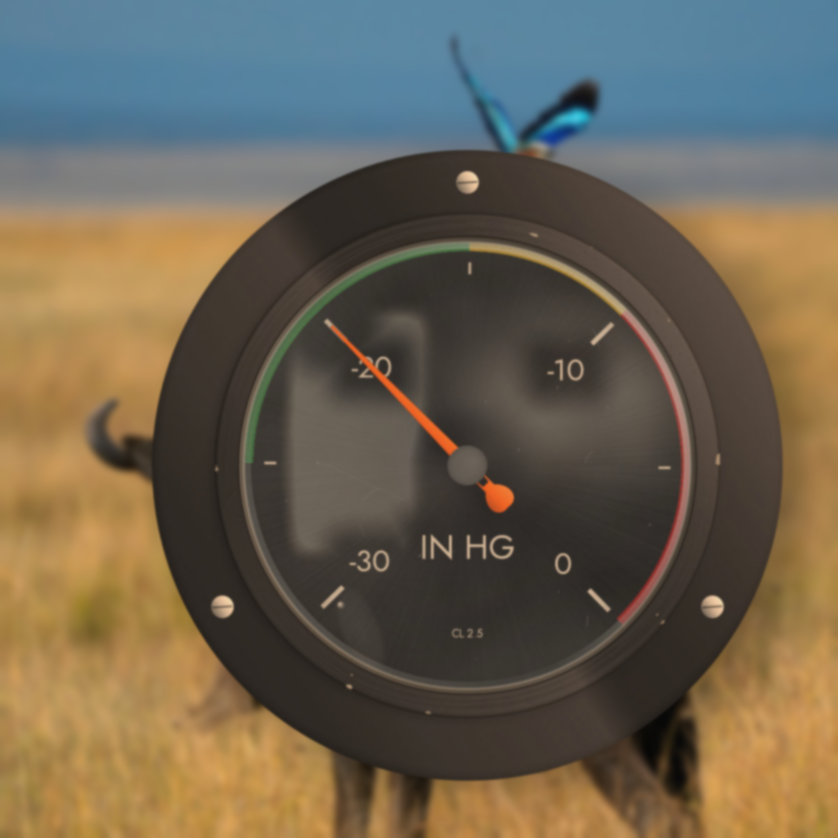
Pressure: -20 inHg
